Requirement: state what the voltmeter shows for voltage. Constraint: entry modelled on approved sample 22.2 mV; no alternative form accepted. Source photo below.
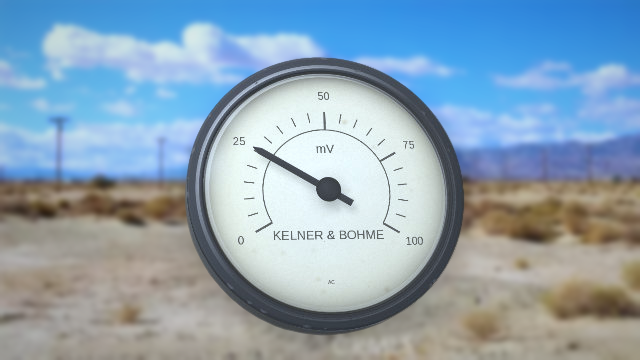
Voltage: 25 mV
